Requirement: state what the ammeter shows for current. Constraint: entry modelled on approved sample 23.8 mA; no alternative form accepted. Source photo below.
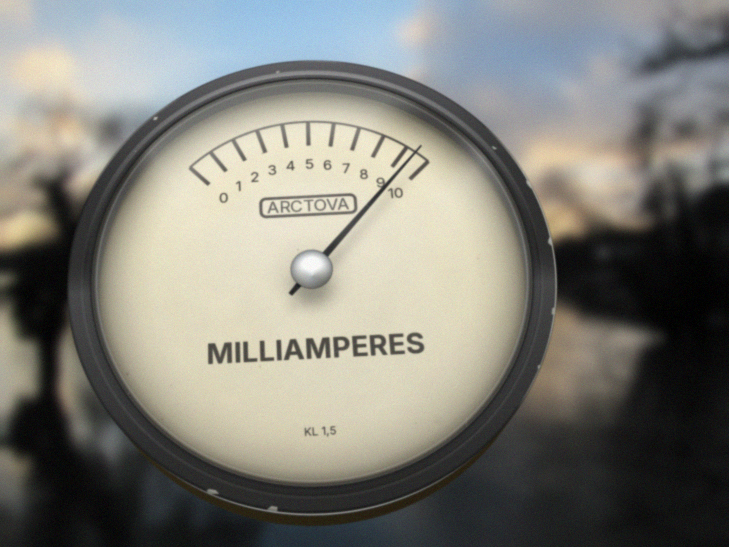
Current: 9.5 mA
